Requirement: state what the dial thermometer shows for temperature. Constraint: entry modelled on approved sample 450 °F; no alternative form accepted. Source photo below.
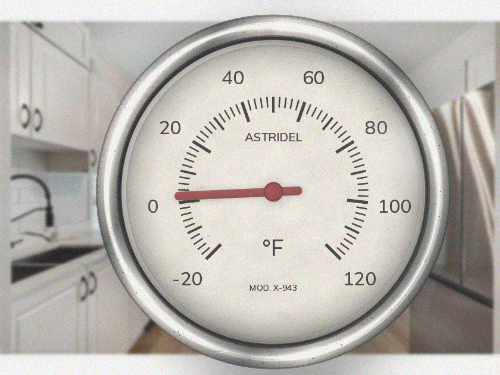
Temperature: 2 °F
